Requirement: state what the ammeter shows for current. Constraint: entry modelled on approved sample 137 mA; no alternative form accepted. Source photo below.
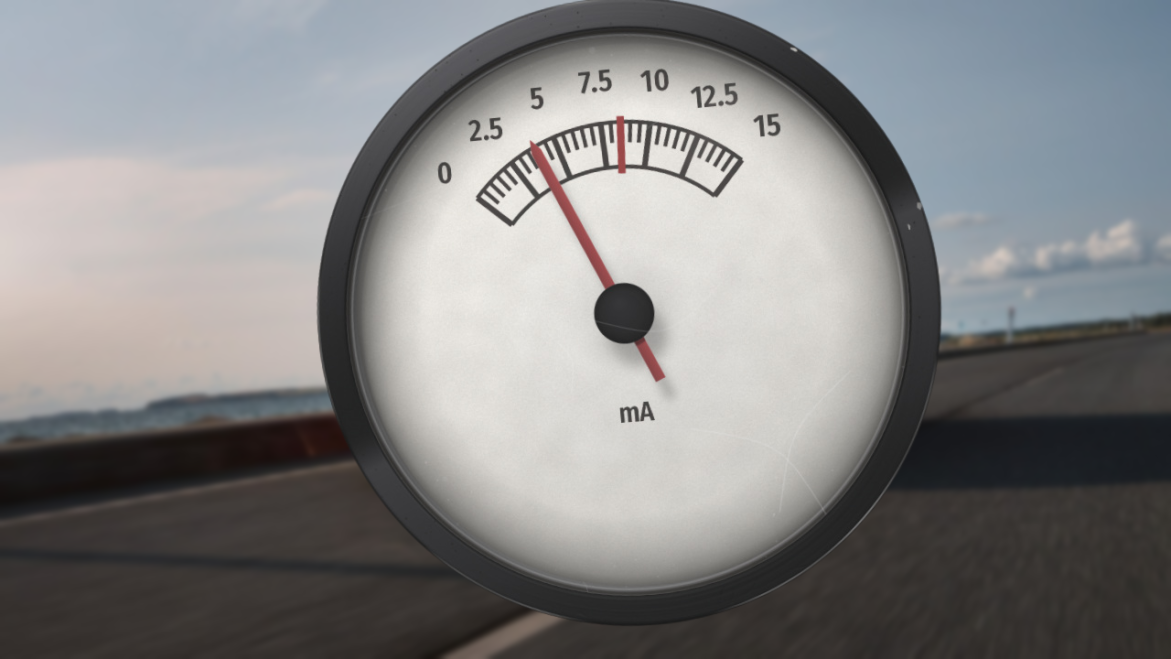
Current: 4 mA
